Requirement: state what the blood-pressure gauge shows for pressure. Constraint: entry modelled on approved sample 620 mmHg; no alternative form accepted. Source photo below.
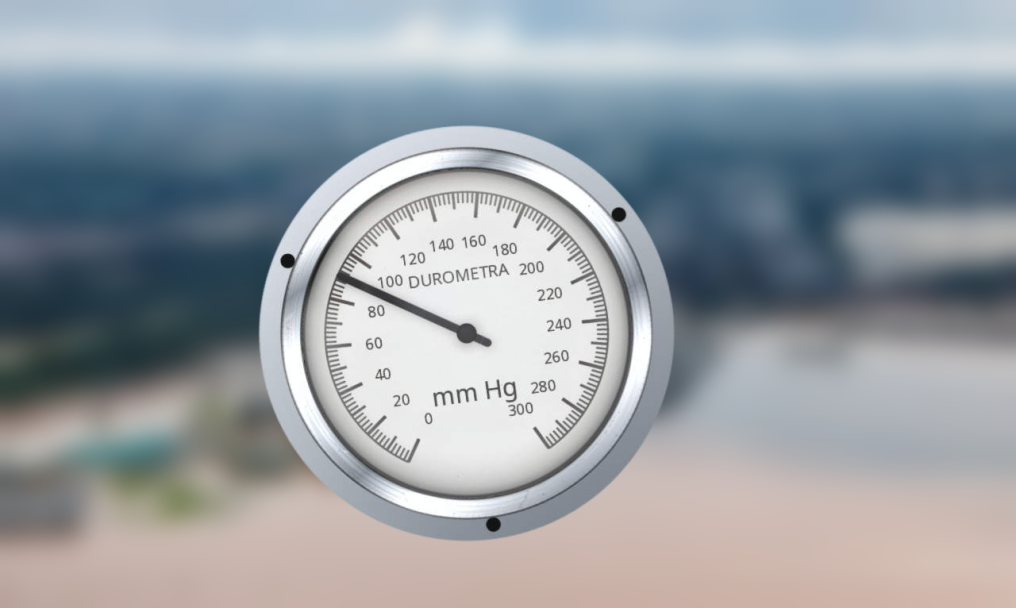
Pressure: 90 mmHg
